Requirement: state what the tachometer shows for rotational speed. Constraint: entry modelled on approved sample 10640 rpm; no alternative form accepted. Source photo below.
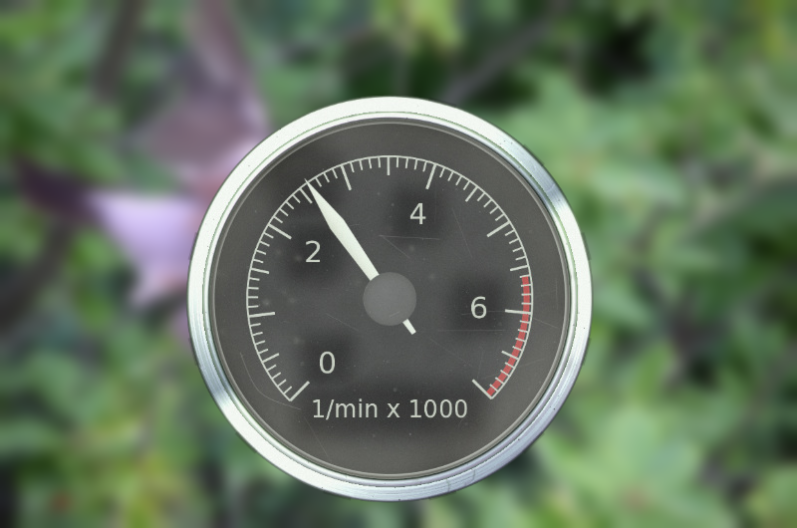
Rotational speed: 2600 rpm
